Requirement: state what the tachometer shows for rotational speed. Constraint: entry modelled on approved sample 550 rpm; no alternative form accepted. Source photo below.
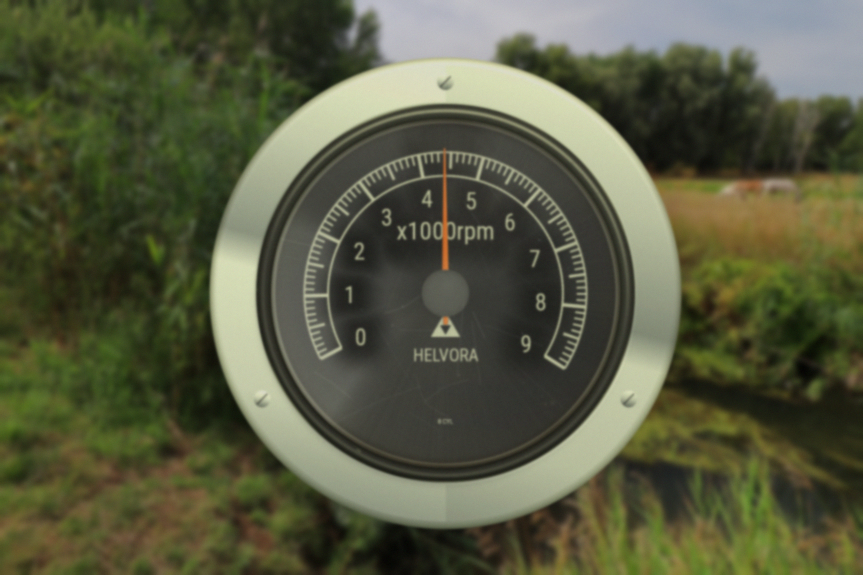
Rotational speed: 4400 rpm
